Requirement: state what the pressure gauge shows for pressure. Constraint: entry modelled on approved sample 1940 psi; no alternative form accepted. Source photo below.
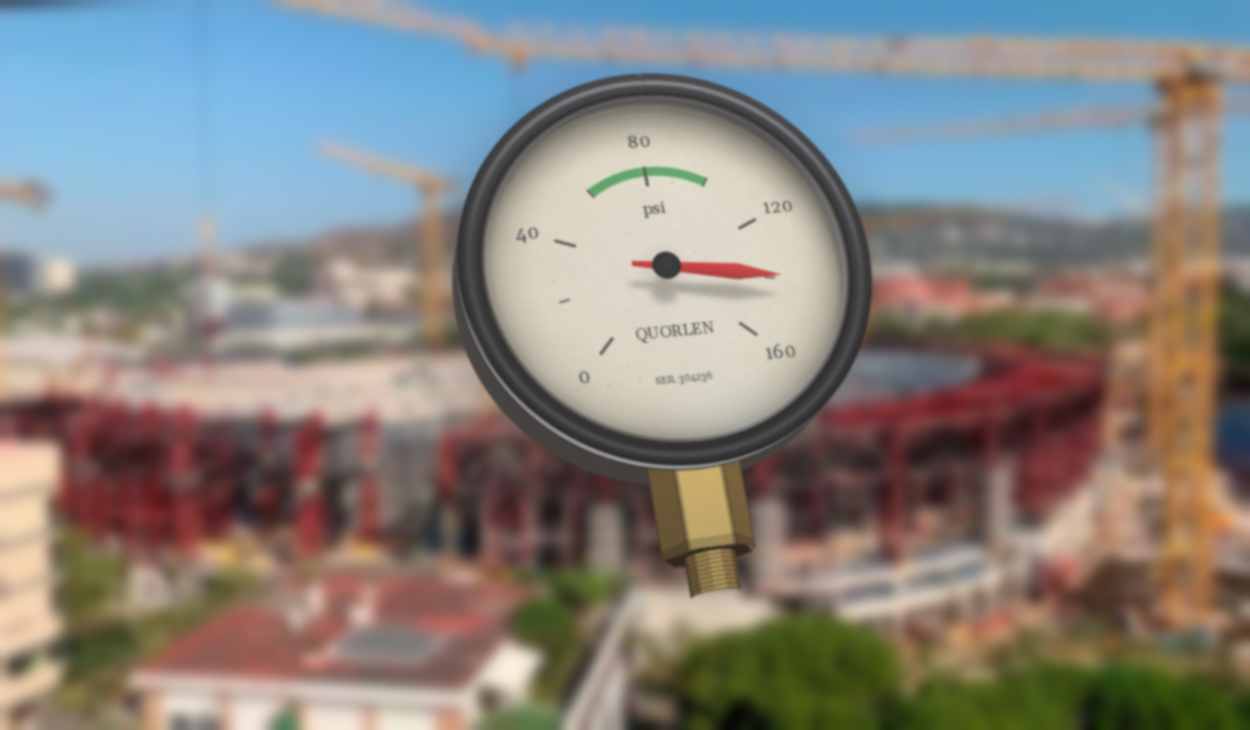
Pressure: 140 psi
